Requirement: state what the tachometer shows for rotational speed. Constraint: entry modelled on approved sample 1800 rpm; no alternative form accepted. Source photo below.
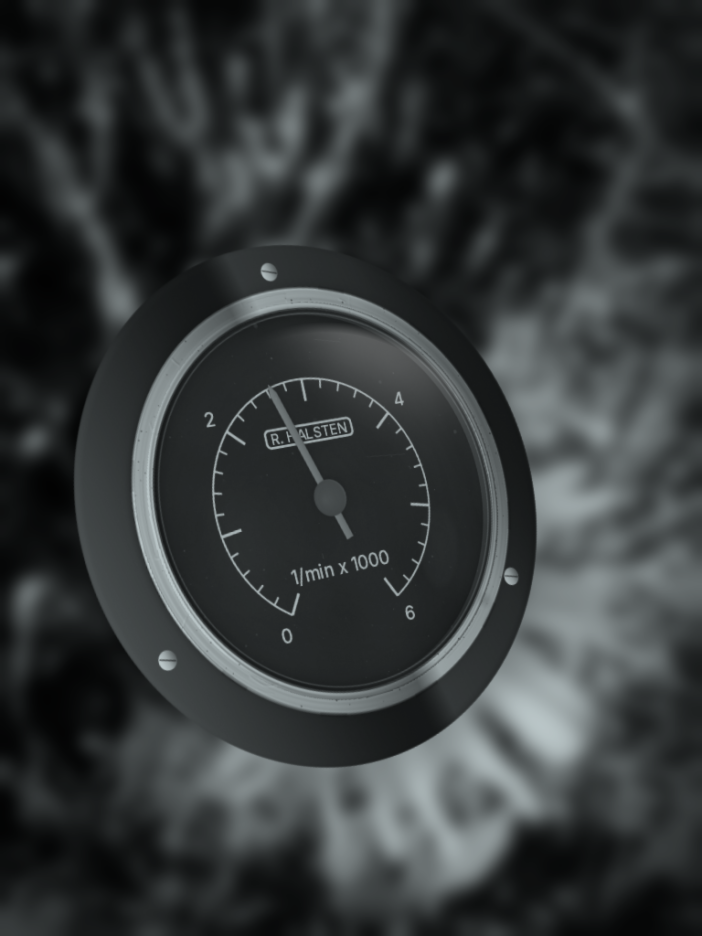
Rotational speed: 2600 rpm
